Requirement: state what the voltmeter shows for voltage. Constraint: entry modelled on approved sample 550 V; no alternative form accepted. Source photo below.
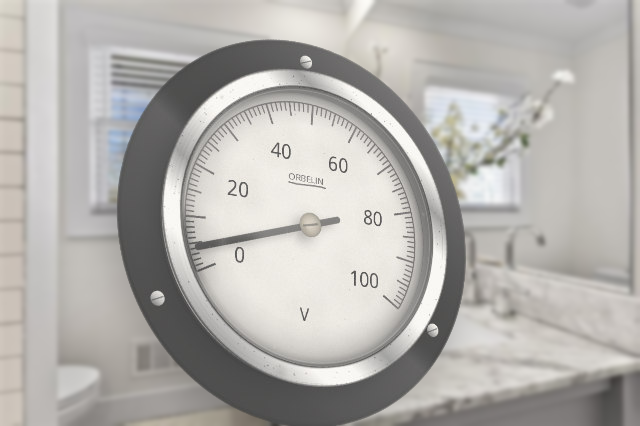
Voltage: 4 V
